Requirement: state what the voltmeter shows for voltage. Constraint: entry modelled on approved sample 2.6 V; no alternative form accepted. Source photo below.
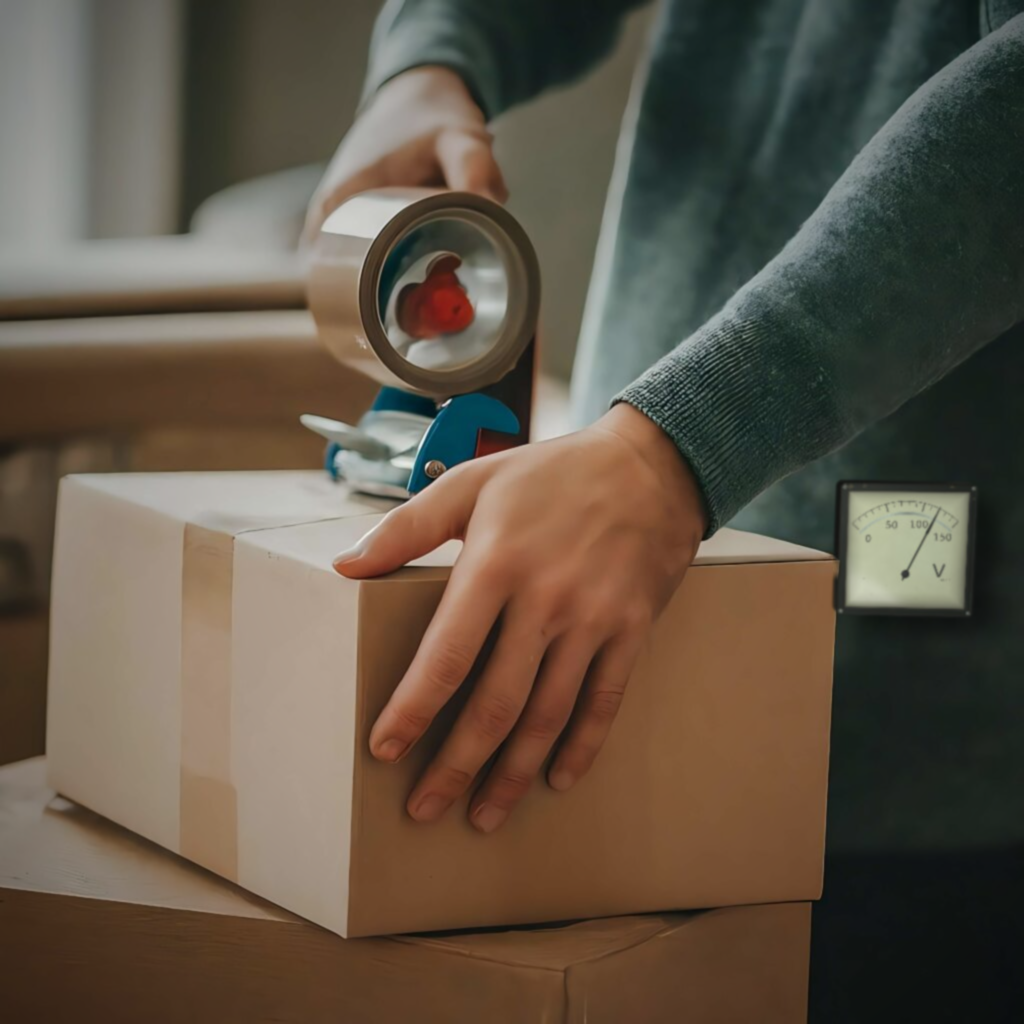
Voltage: 120 V
